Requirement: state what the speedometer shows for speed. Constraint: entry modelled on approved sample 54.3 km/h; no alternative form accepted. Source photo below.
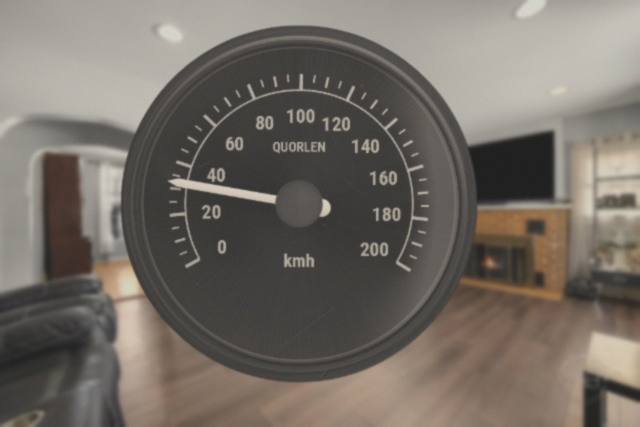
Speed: 32.5 km/h
